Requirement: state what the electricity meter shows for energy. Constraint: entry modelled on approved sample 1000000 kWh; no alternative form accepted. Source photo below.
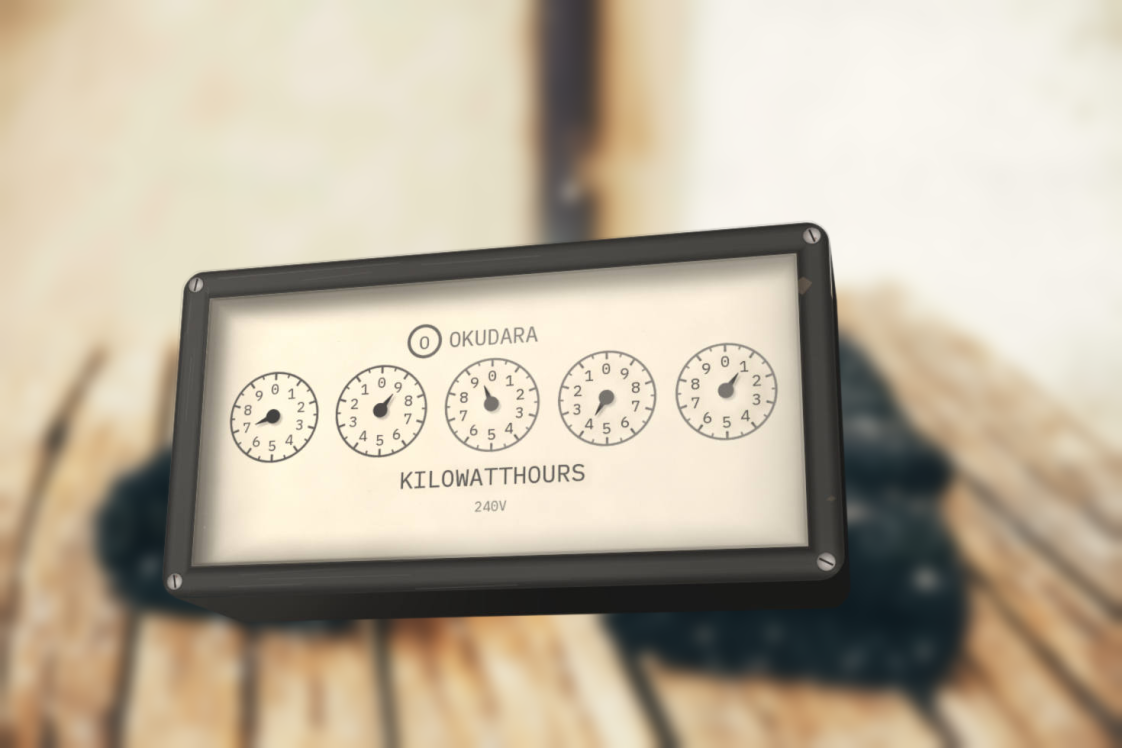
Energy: 68941 kWh
